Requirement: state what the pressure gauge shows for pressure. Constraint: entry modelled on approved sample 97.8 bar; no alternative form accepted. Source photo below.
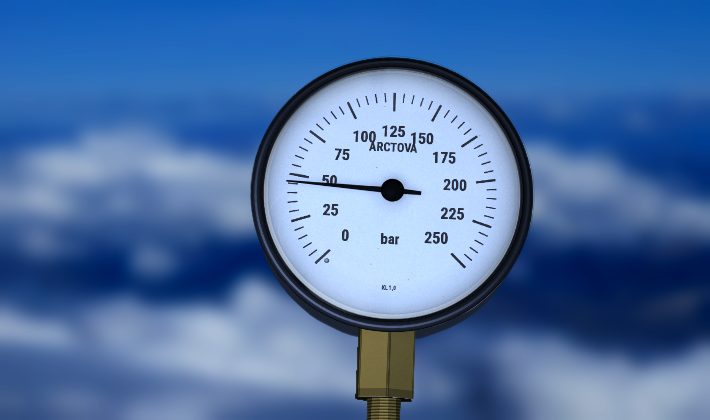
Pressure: 45 bar
